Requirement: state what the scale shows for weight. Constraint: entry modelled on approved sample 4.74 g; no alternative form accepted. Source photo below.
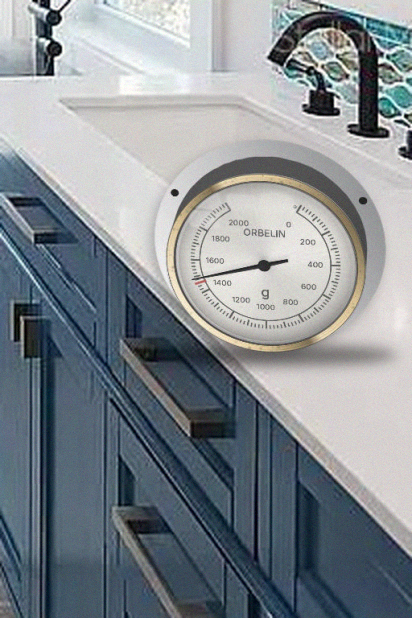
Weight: 1500 g
